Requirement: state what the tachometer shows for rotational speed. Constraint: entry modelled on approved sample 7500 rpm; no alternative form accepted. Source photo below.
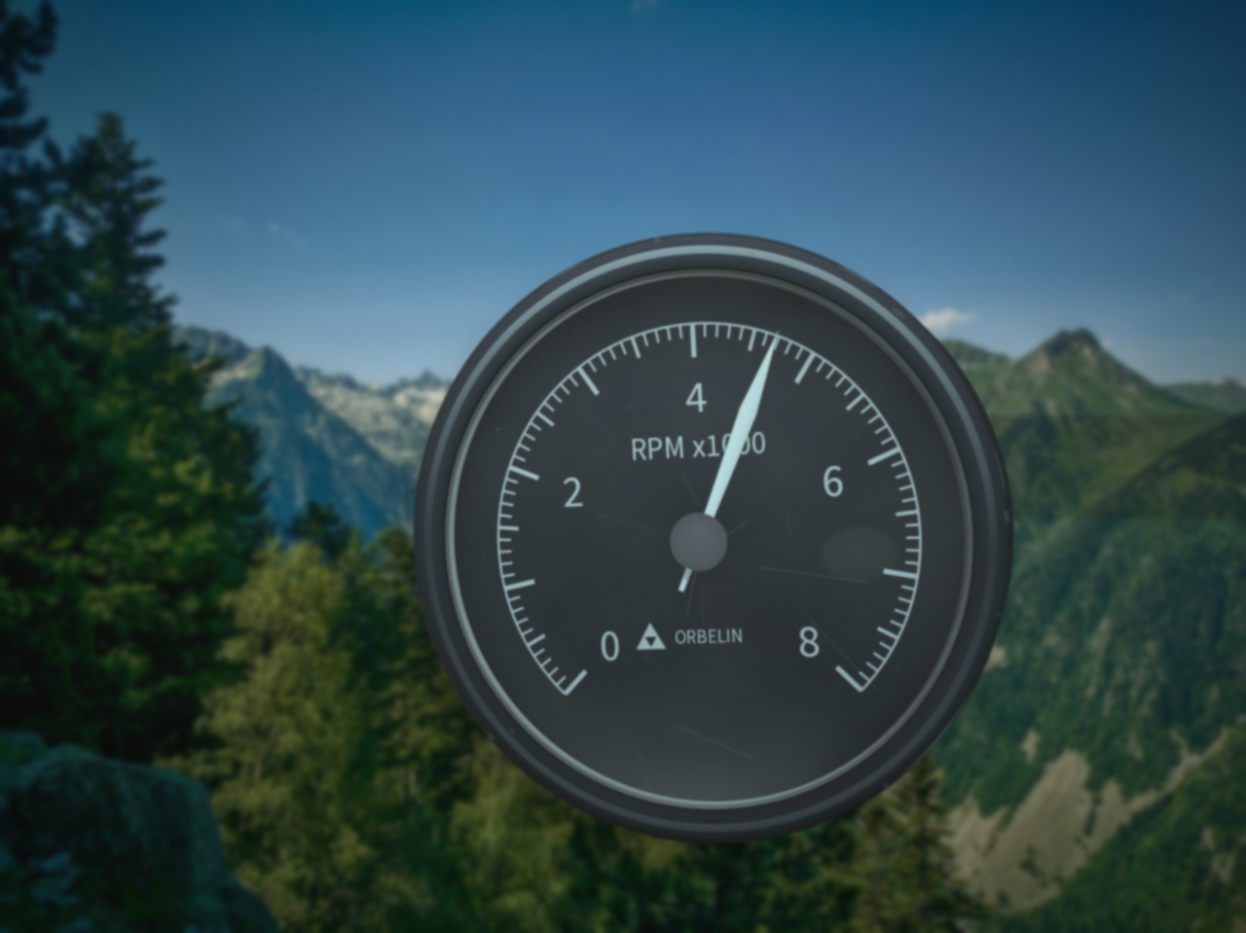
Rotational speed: 4700 rpm
